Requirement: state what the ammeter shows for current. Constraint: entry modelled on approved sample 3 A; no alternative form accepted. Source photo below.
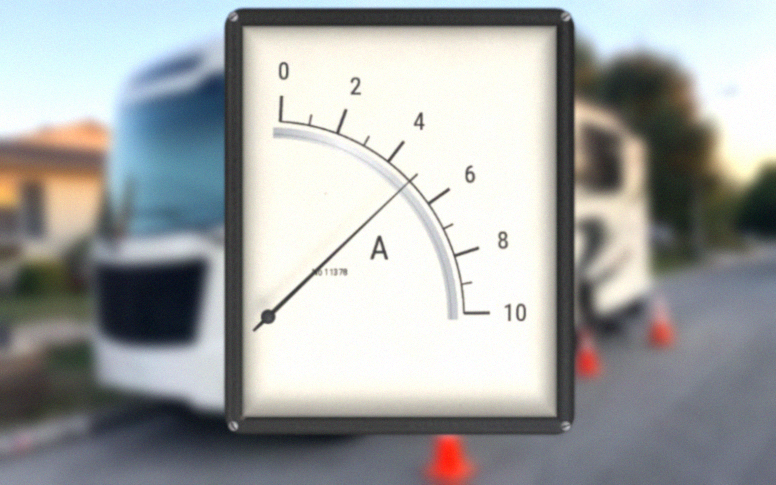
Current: 5 A
